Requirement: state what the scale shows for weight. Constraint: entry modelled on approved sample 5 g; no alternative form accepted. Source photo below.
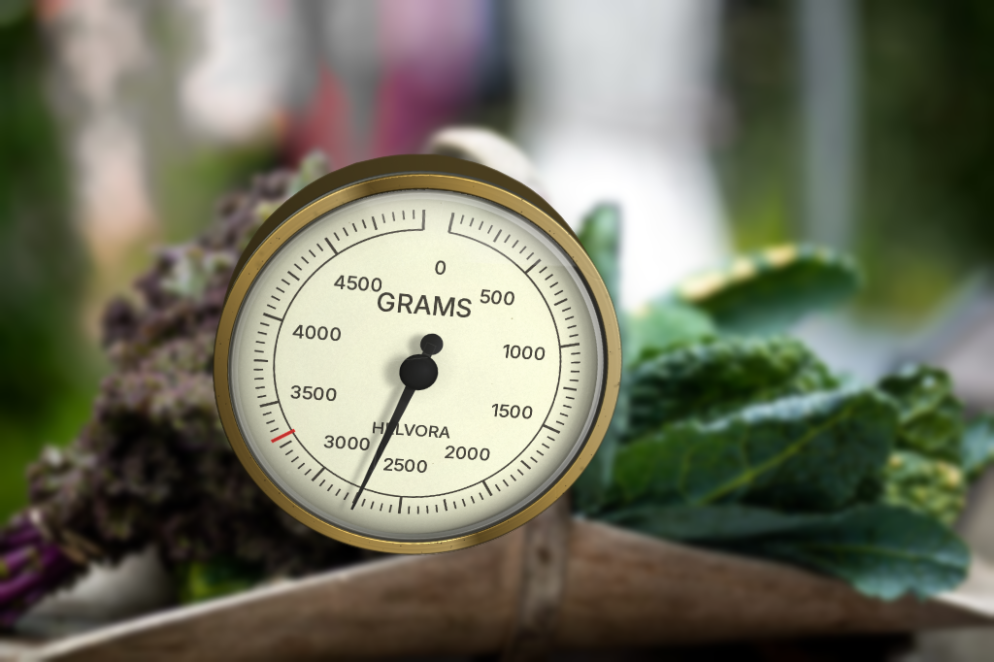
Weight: 2750 g
